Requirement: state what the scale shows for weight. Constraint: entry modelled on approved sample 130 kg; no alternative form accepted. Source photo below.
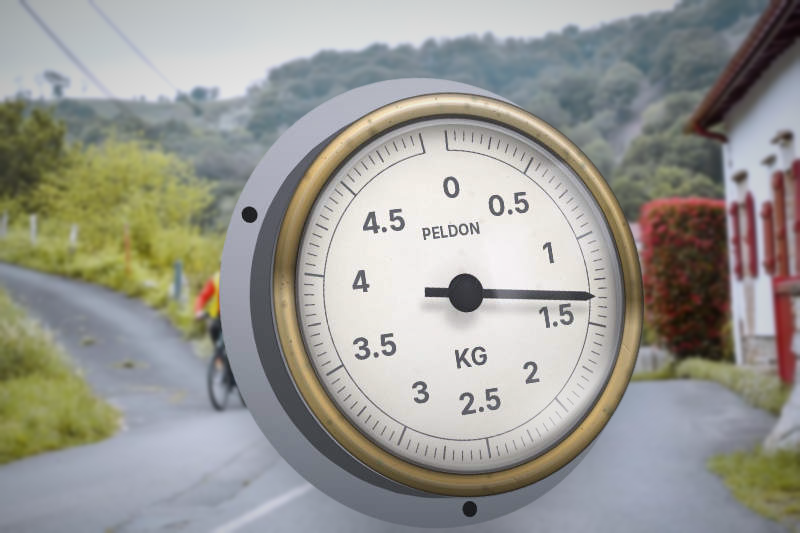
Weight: 1.35 kg
